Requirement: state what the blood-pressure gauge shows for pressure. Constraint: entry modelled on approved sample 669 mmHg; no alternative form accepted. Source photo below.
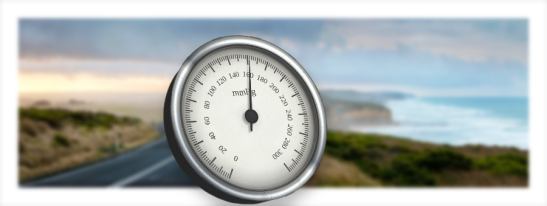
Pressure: 160 mmHg
